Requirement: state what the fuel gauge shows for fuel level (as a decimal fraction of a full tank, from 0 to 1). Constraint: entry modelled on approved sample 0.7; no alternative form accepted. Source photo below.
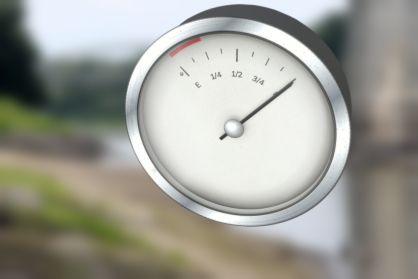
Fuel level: 1
